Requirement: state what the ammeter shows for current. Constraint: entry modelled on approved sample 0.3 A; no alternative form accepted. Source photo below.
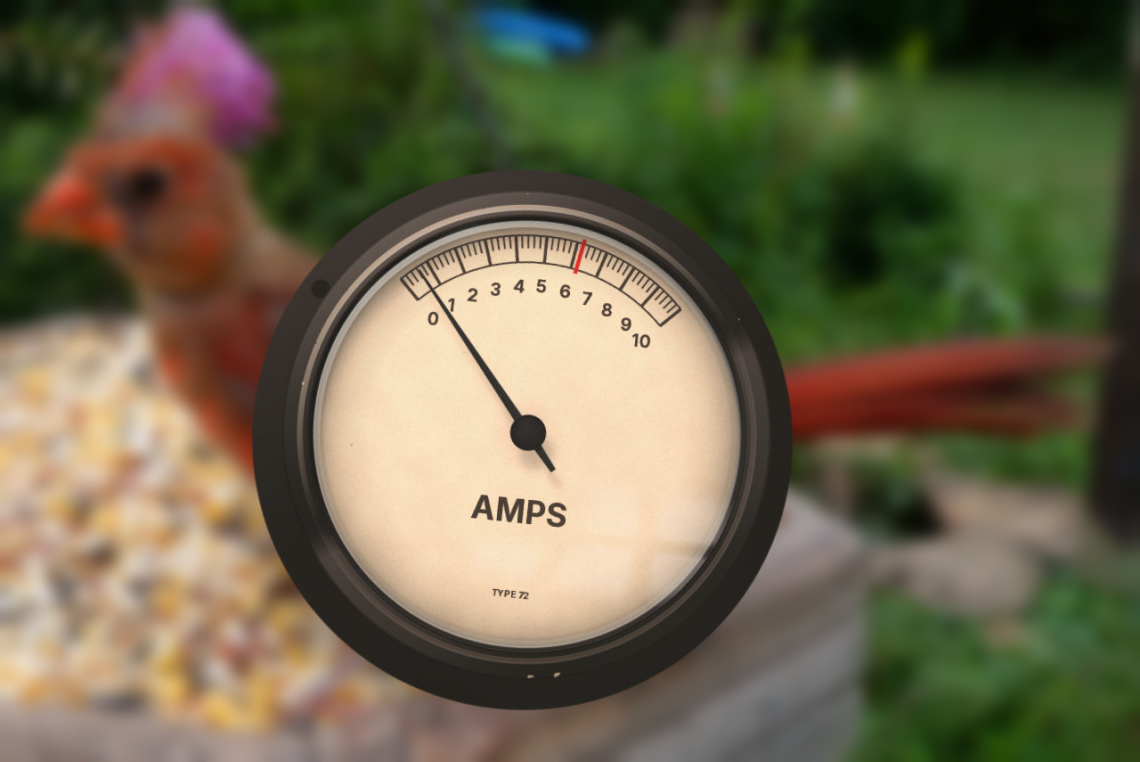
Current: 0.6 A
